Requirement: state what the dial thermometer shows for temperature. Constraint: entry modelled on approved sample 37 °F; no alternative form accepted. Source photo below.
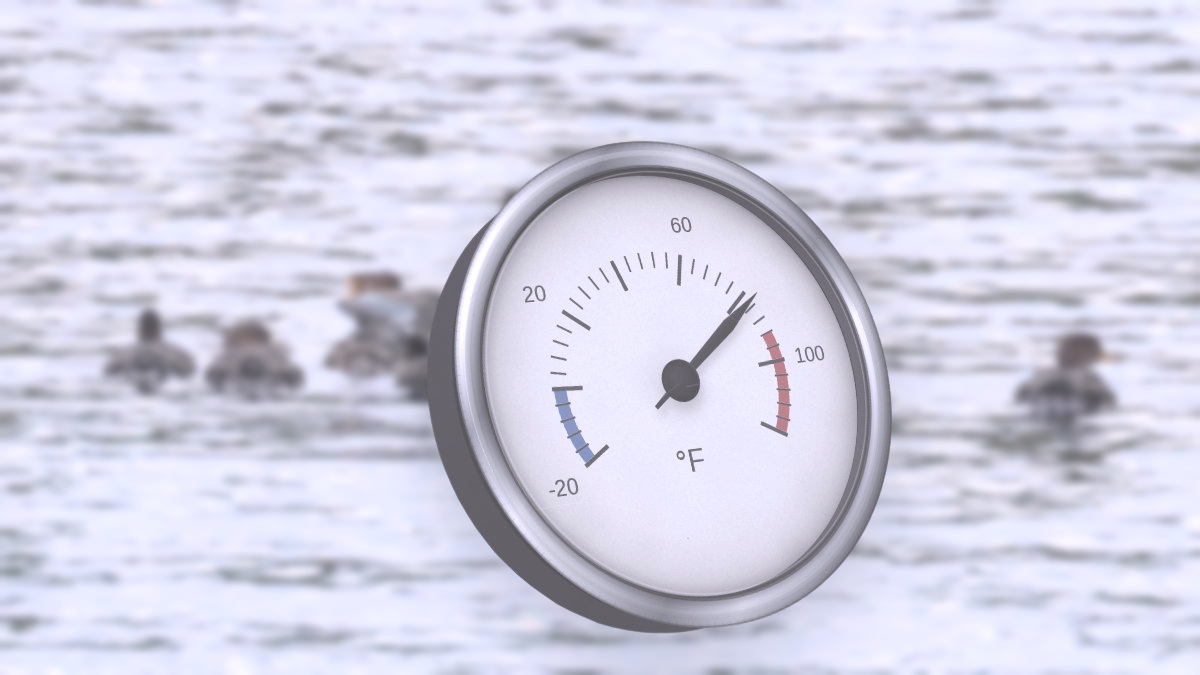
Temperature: 82 °F
